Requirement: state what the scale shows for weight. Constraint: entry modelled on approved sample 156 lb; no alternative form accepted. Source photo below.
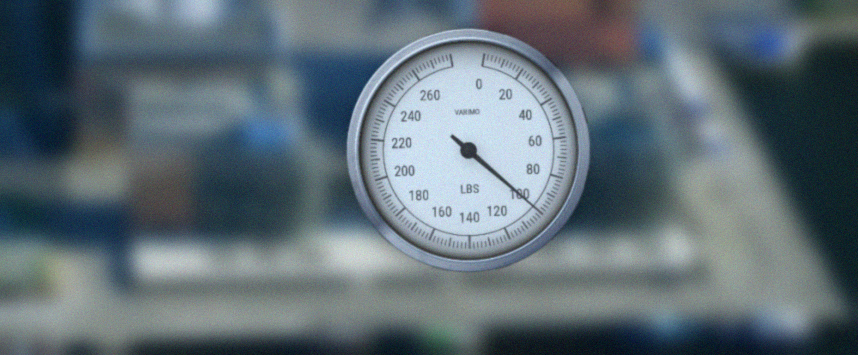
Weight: 100 lb
